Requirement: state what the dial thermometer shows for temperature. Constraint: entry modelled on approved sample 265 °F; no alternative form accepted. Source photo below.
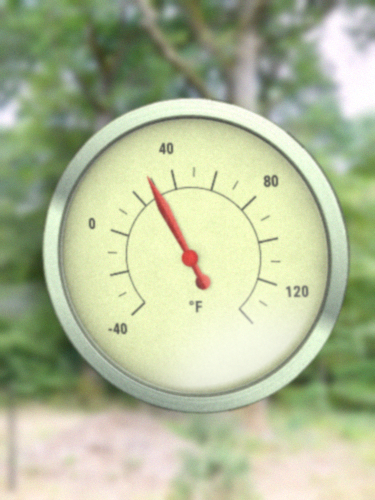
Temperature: 30 °F
